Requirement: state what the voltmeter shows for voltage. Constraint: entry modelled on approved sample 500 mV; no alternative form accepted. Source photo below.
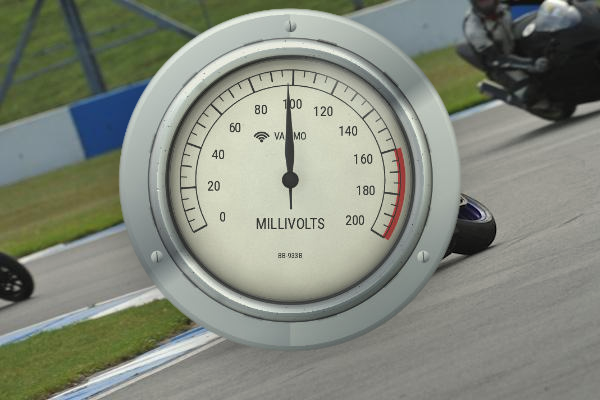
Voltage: 97.5 mV
